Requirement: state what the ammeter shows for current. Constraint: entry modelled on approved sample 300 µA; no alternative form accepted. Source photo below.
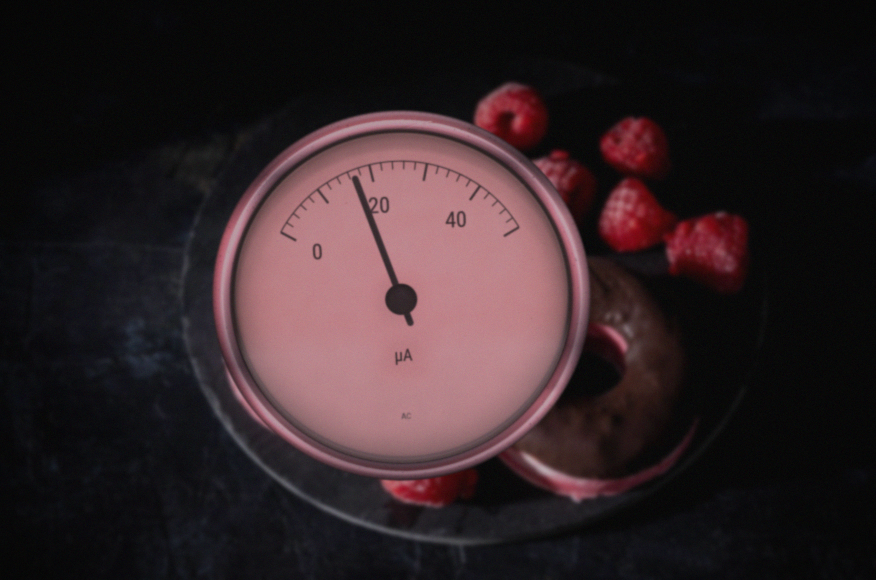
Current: 17 µA
